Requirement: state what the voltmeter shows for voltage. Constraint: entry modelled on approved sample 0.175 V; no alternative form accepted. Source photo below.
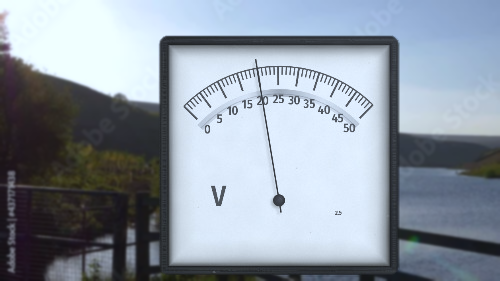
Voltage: 20 V
